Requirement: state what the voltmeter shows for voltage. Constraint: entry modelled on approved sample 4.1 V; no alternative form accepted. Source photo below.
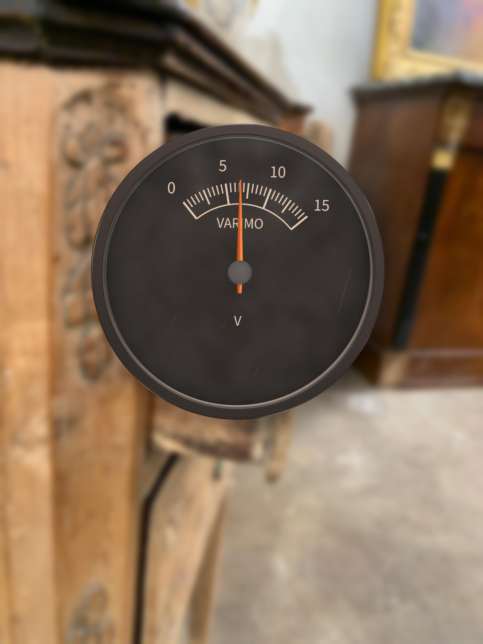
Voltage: 6.5 V
